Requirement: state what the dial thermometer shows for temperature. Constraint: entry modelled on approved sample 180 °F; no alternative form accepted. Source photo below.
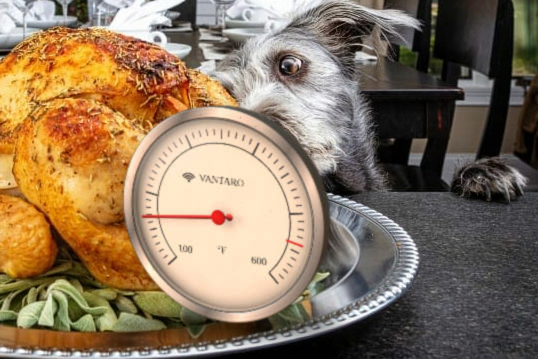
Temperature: 170 °F
